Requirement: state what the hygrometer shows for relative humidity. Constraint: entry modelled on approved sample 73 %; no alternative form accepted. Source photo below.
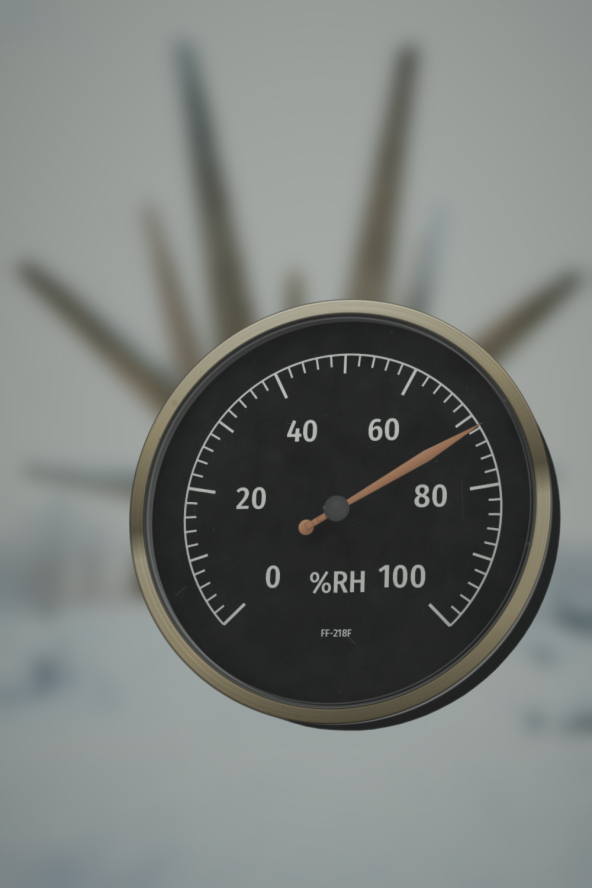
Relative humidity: 72 %
